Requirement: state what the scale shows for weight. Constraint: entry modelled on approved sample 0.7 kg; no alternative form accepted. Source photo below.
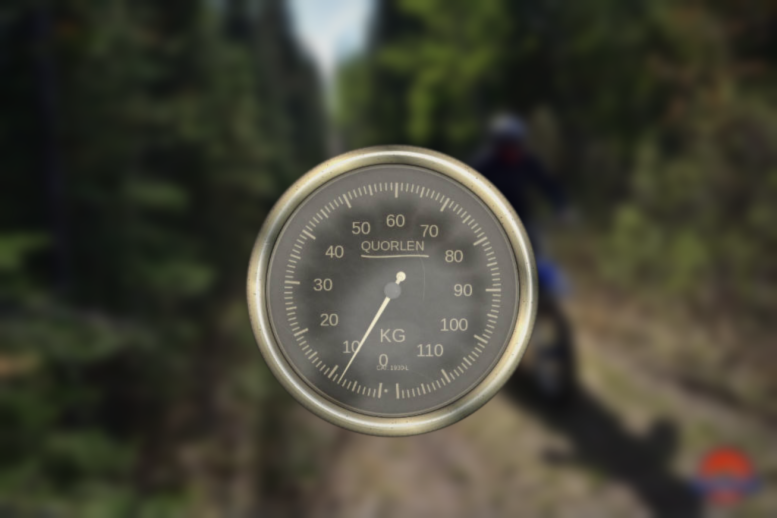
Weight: 8 kg
